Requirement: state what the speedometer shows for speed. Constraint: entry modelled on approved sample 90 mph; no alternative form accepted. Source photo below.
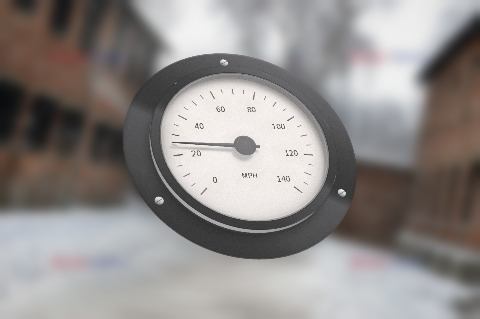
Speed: 25 mph
